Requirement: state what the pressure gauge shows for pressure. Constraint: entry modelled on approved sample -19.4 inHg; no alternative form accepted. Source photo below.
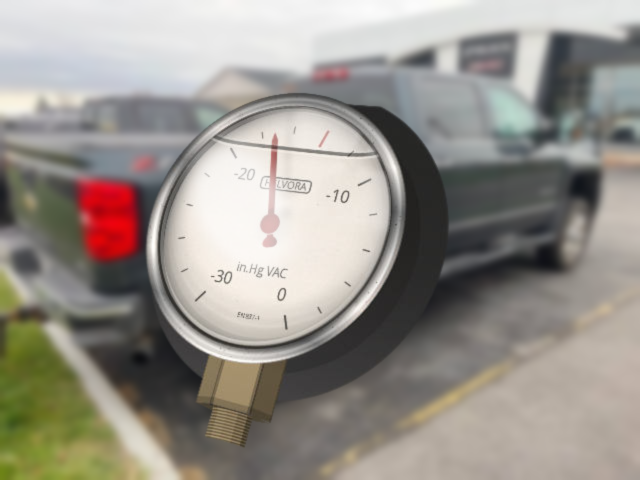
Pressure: -17 inHg
